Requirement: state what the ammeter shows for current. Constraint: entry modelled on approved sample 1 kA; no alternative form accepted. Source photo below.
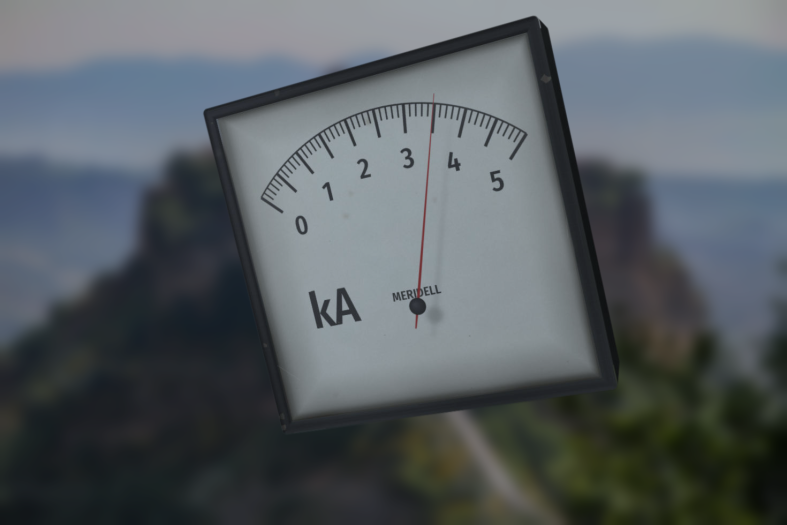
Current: 3.5 kA
